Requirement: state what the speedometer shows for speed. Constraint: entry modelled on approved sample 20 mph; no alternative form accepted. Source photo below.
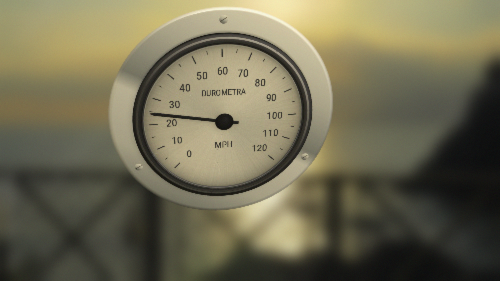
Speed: 25 mph
